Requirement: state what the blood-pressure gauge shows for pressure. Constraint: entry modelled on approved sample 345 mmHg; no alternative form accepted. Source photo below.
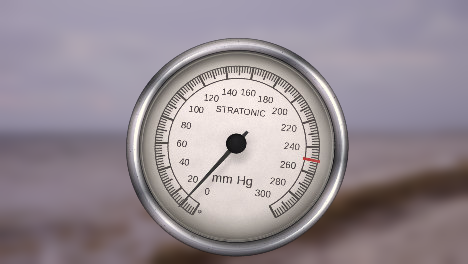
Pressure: 10 mmHg
